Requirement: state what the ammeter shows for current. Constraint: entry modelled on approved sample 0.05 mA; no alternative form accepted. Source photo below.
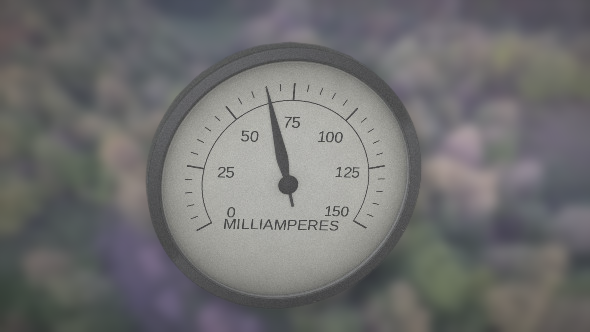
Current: 65 mA
